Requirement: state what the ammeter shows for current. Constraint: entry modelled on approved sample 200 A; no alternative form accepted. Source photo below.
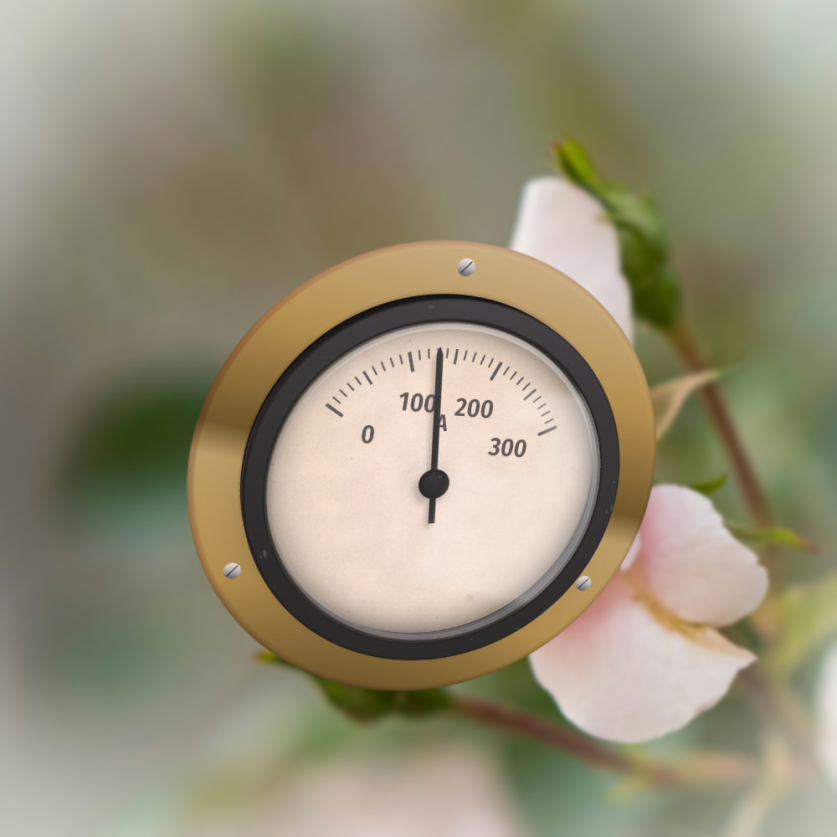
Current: 130 A
